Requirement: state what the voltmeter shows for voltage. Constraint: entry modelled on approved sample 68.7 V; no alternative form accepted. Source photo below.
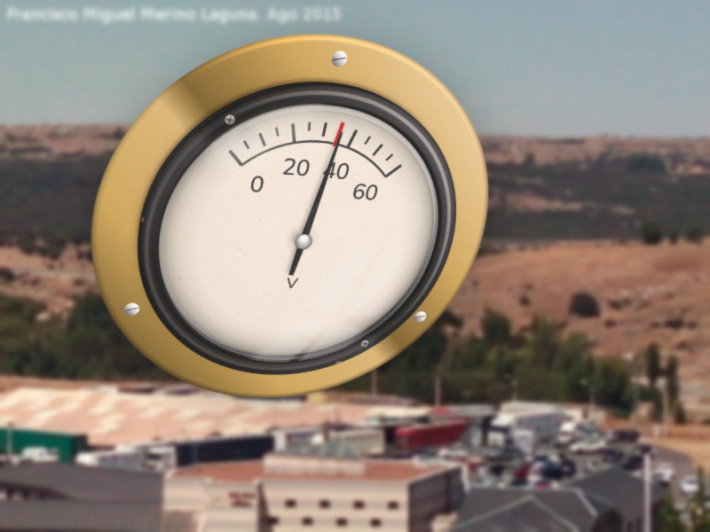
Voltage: 35 V
